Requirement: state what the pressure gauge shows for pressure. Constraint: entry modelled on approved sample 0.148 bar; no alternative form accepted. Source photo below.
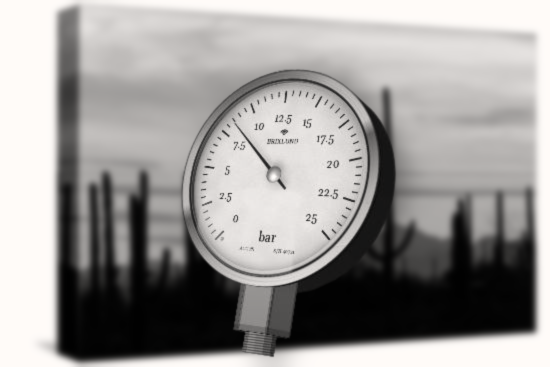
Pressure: 8.5 bar
